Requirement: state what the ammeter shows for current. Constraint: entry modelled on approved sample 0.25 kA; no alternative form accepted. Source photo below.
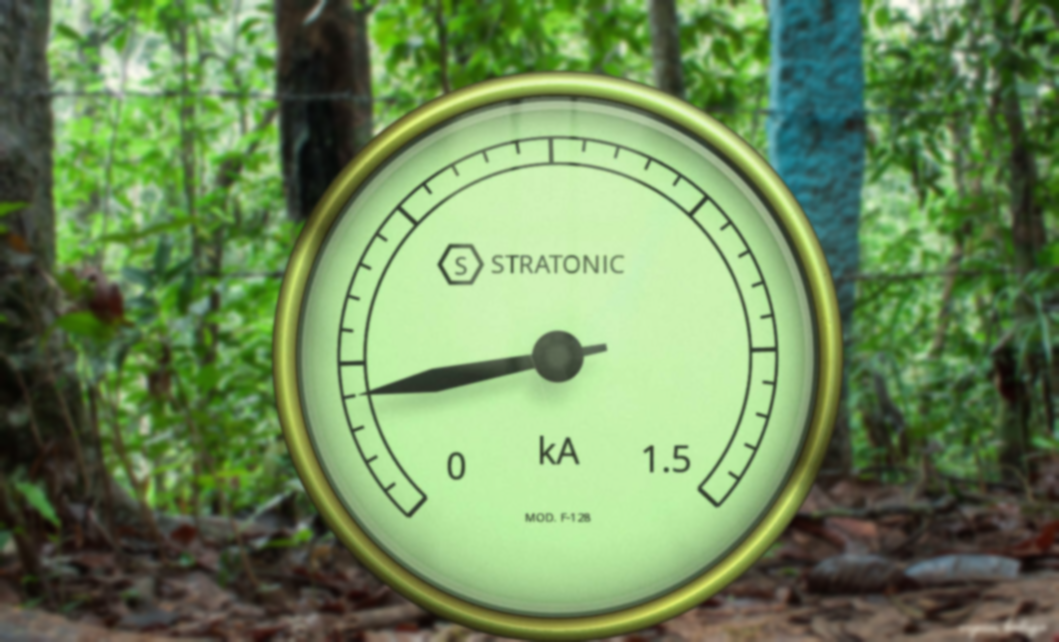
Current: 0.2 kA
